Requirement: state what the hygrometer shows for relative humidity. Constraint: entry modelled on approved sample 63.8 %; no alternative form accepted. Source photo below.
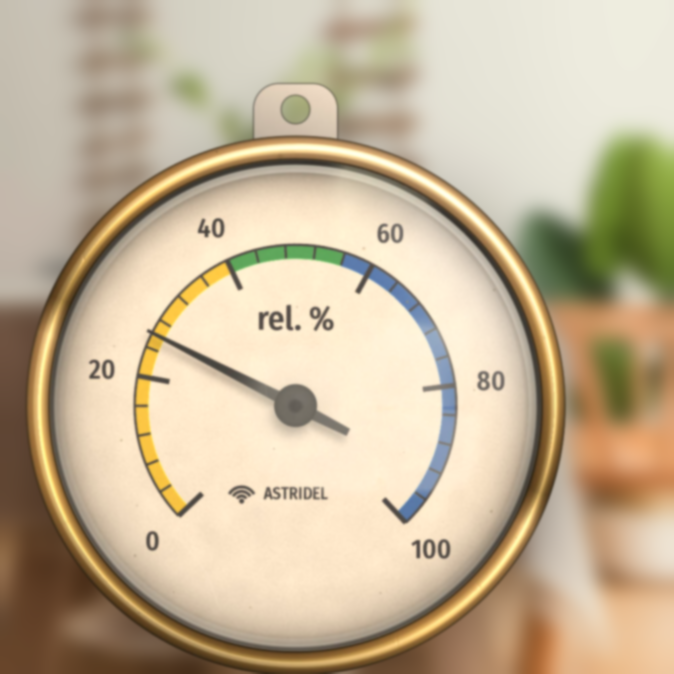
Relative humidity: 26 %
